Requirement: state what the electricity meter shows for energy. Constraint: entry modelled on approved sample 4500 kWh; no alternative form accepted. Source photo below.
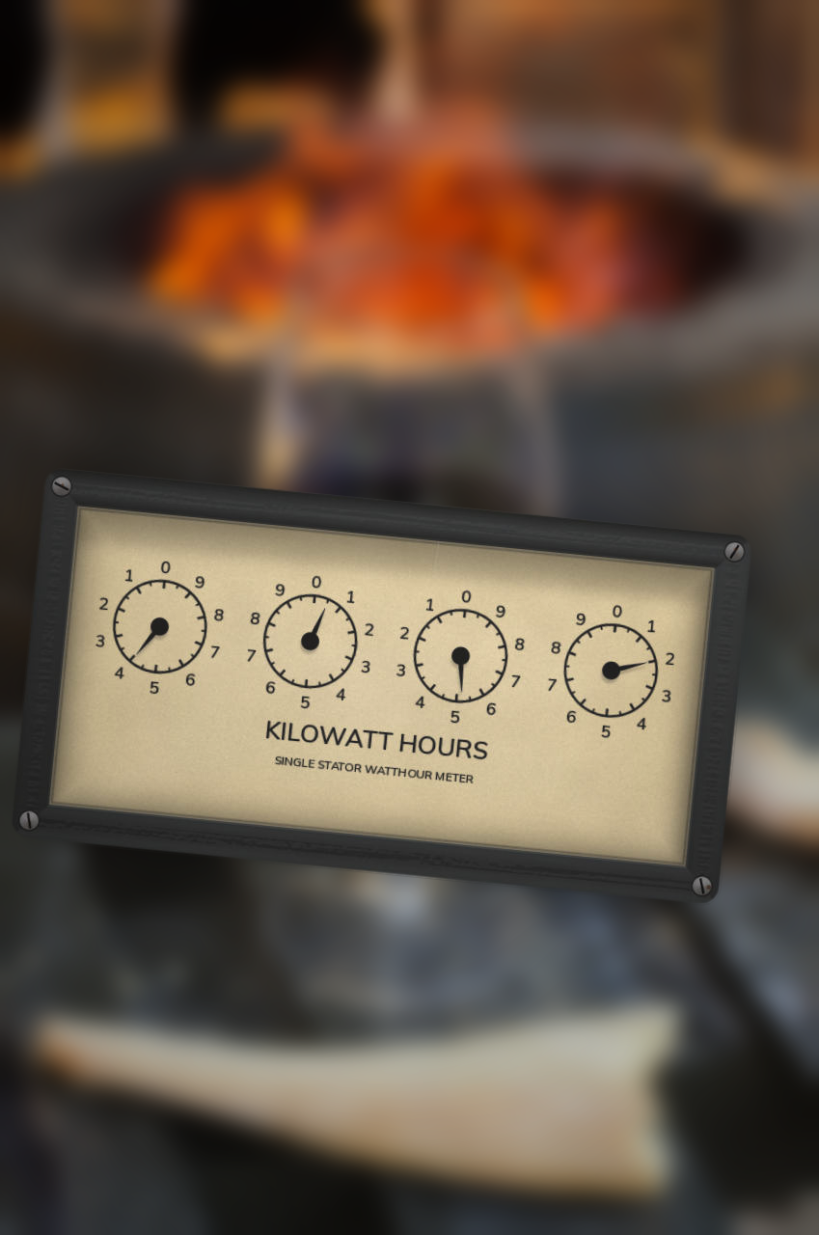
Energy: 4052 kWh
